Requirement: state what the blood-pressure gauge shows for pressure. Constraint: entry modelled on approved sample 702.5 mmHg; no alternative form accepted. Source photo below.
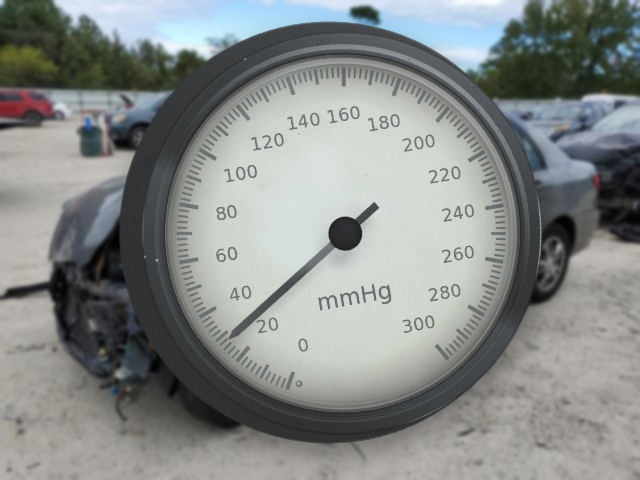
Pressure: 28 mmHg
